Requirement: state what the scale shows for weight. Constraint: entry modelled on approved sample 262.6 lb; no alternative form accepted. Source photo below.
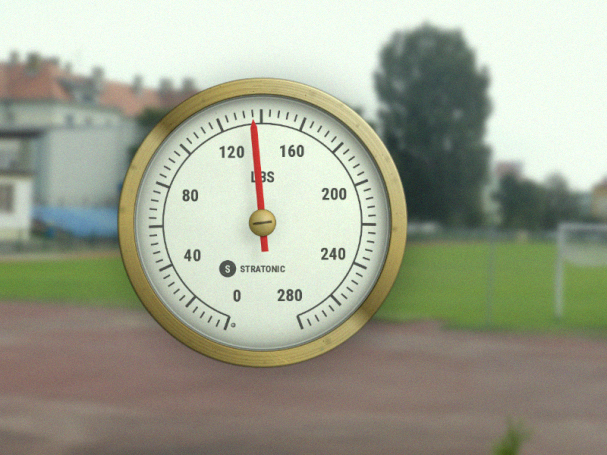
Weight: 136 lb
